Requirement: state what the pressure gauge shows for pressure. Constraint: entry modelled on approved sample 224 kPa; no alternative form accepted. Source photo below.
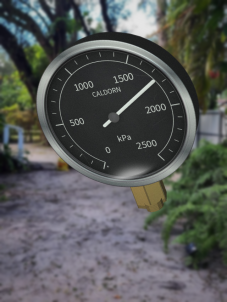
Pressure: 1750 kPa
